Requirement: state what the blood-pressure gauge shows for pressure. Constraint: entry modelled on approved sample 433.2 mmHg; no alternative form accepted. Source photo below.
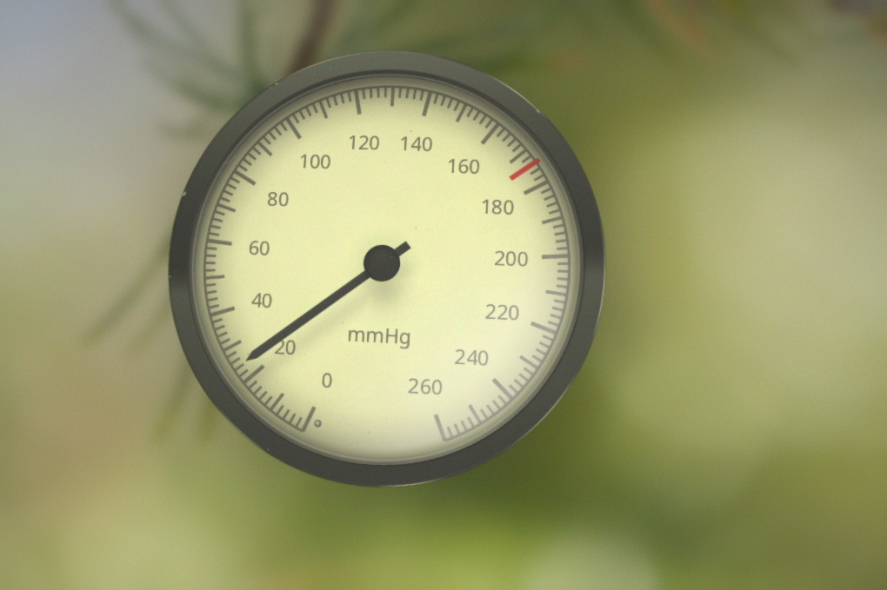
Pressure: 24 mmHg
